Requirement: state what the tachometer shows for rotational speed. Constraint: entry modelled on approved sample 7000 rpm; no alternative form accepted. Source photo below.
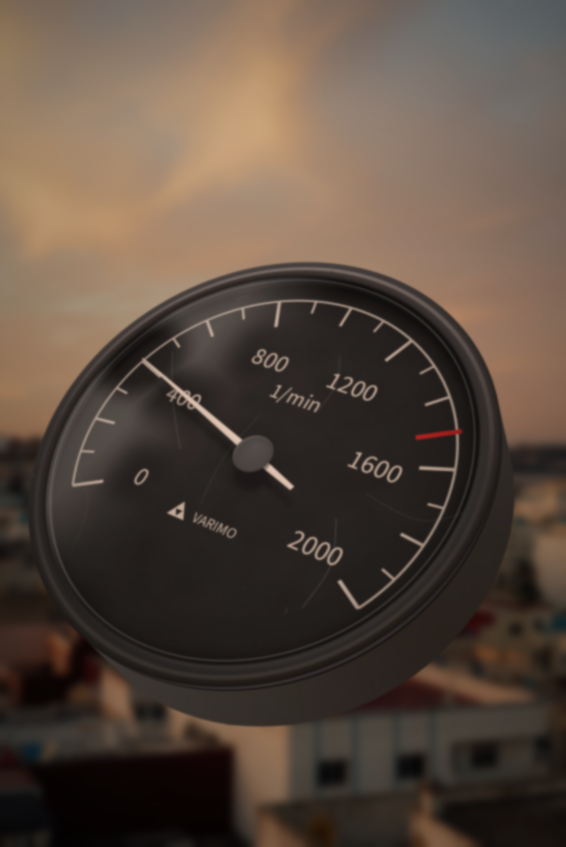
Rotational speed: 400 rpm
